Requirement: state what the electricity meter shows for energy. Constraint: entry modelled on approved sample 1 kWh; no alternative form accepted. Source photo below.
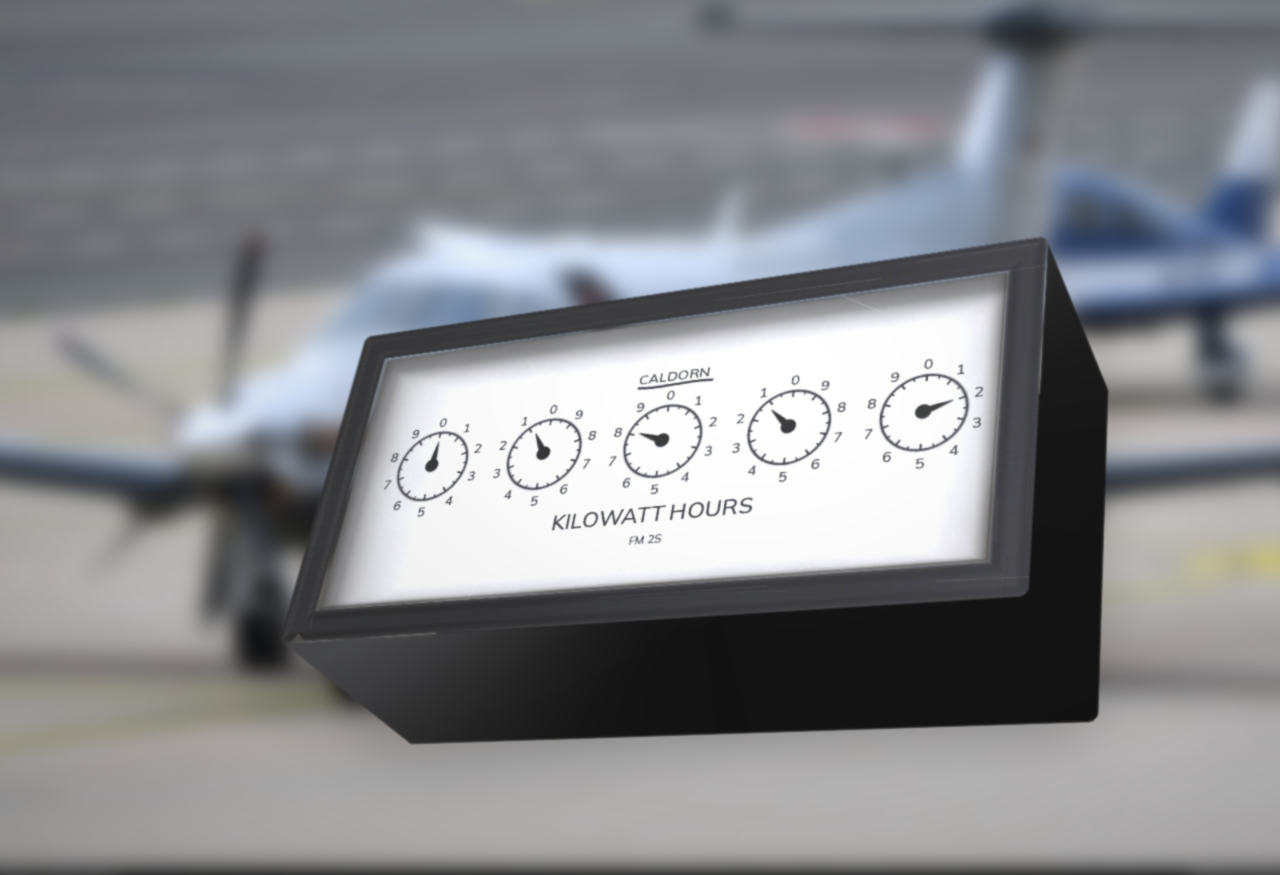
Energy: 812 kWh
